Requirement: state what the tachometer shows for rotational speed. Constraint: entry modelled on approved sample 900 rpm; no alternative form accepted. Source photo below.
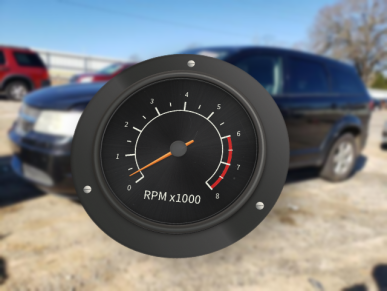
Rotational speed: 250 rpm
